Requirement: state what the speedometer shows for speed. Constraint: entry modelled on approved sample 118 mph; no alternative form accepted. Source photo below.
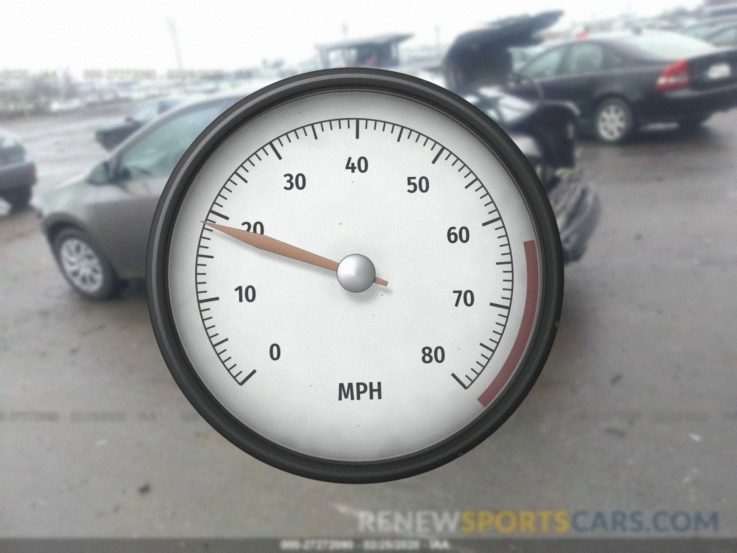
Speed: 18.5 mph
